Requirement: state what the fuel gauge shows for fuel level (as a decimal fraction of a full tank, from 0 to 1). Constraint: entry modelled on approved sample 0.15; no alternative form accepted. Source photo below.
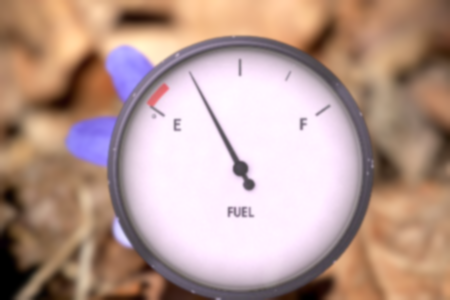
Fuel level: 0.25
